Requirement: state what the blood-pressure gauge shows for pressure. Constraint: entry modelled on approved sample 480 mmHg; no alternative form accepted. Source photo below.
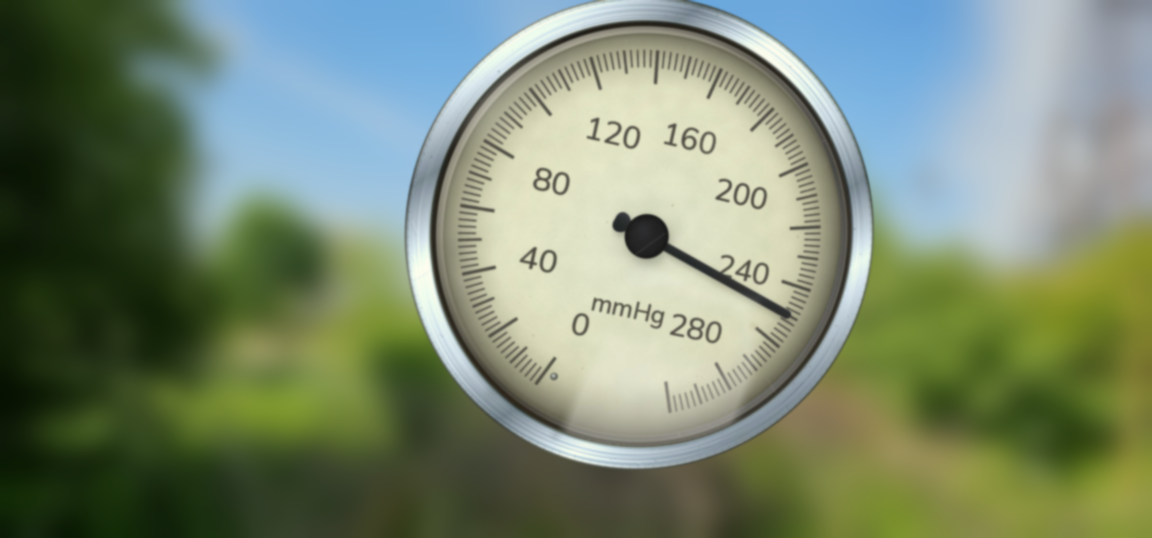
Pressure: 250 mmHg
